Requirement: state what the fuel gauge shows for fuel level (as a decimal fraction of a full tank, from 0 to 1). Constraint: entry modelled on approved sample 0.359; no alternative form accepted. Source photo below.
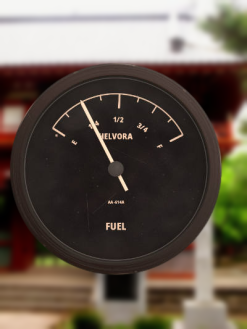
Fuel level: 0.25
